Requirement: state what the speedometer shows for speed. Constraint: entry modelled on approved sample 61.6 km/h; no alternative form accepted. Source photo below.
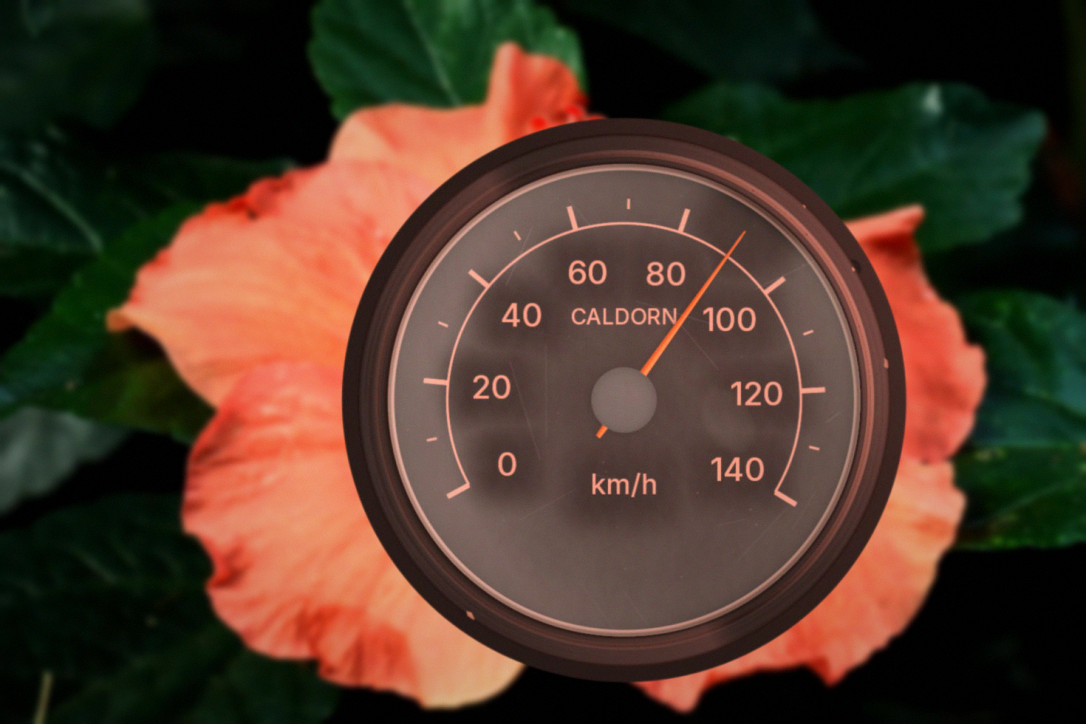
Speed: 90 km/h
